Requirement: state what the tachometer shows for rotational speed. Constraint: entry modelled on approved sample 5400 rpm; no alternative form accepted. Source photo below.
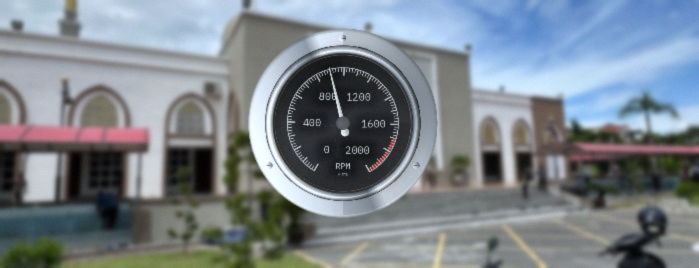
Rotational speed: 900 rpm
